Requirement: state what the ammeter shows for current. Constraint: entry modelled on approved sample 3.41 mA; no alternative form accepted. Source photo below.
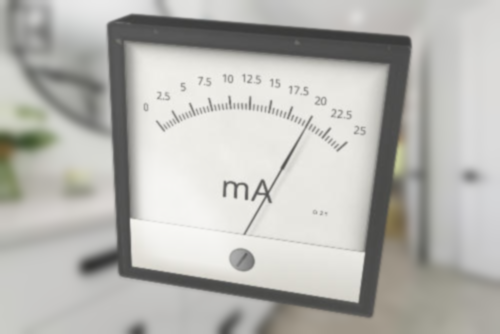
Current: 20 mA
